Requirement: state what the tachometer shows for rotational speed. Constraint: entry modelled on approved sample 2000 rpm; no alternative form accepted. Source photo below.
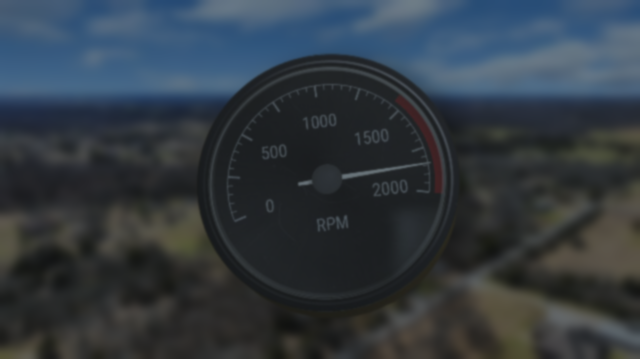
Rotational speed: 1850 rpm
